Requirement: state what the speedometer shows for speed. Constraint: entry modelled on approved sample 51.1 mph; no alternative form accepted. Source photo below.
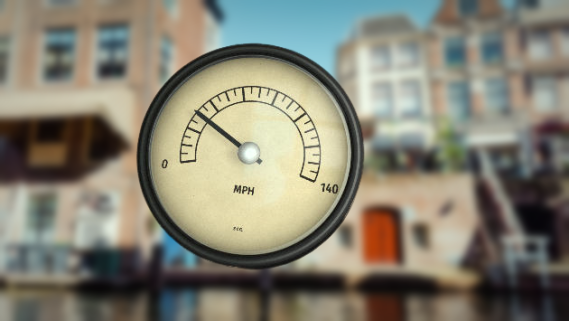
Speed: 30 mph
